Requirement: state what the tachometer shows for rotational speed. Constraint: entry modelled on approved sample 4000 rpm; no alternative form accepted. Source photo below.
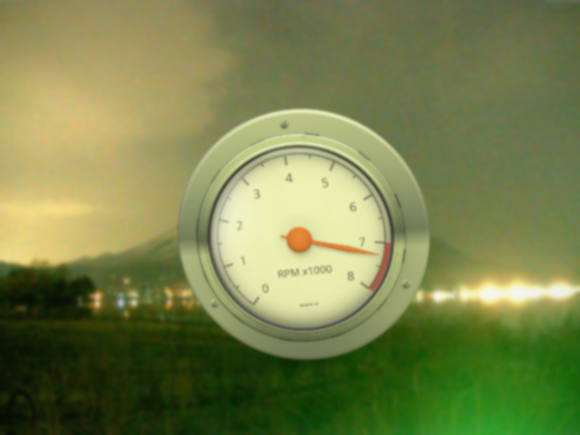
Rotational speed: 7250 rpm
